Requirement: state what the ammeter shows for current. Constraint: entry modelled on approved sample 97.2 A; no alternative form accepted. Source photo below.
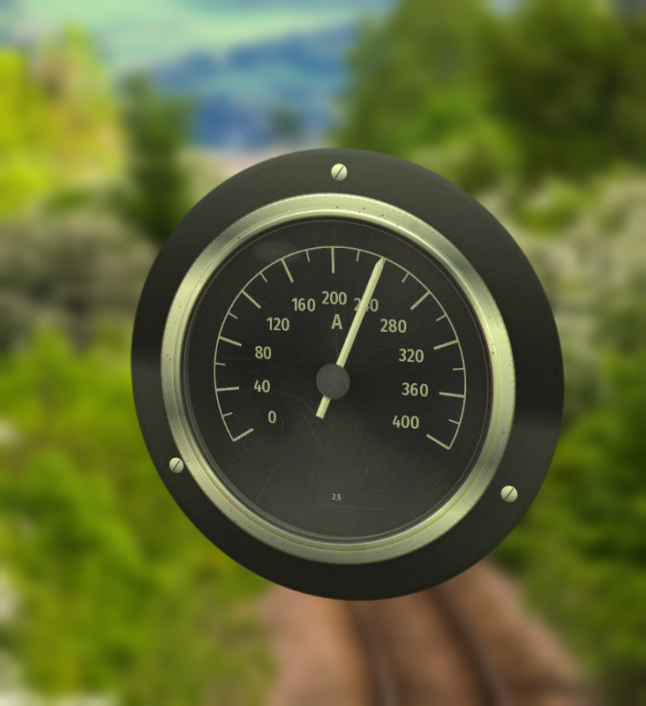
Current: 240 A
